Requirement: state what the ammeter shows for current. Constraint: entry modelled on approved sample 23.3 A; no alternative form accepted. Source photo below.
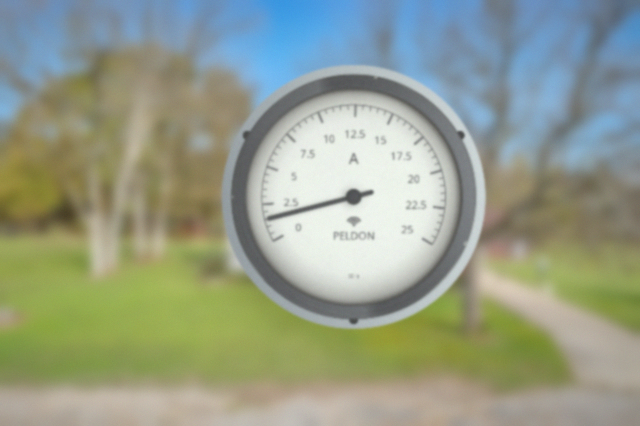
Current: 1.5 A
